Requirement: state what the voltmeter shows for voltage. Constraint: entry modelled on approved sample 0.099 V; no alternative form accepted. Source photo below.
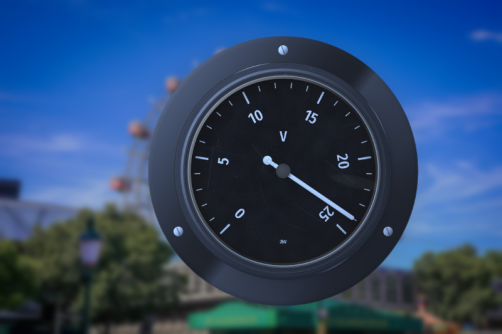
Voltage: 24 V
